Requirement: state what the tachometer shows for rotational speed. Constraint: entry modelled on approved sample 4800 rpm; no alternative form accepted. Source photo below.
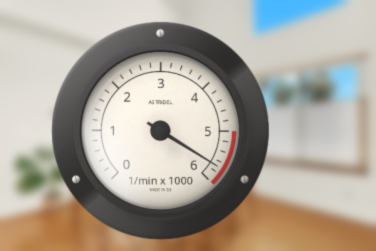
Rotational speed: 5700 rpm
